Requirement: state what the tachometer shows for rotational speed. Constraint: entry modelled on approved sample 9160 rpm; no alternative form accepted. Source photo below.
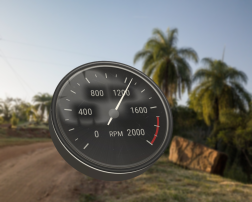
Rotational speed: 1250 rpm
